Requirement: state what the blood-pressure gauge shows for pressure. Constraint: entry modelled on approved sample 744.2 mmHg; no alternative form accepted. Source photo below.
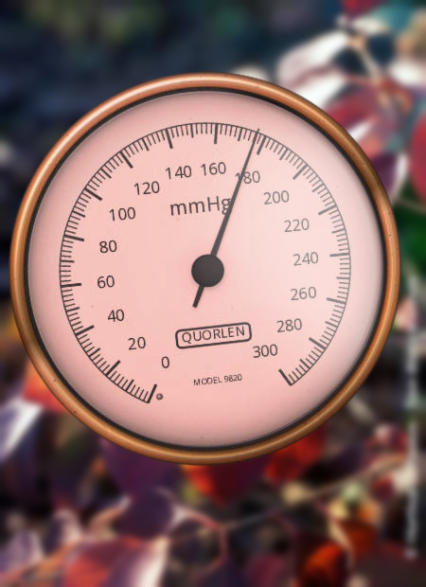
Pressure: 176 mmHg
